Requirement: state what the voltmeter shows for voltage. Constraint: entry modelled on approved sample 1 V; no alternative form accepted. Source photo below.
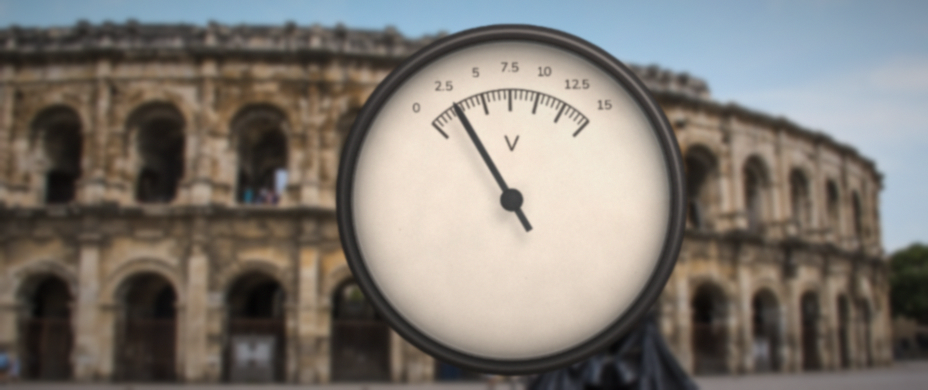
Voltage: 2.5 V
